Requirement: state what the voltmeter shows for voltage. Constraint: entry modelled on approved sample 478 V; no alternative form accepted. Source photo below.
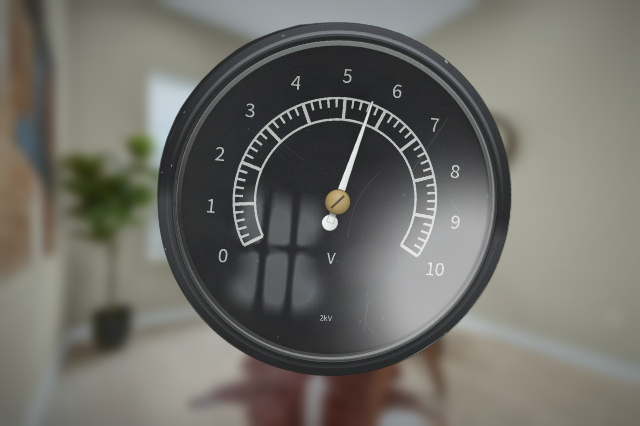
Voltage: 5.6 V
